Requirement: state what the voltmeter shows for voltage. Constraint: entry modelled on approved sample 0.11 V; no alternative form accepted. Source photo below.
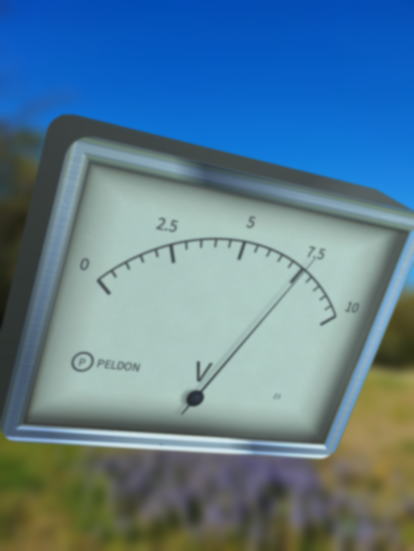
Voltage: 7.5 V
